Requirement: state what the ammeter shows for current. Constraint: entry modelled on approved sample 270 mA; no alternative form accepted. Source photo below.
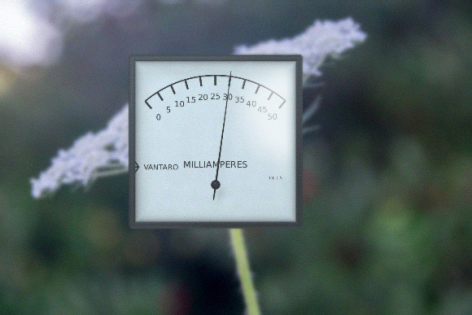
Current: 30 mA
